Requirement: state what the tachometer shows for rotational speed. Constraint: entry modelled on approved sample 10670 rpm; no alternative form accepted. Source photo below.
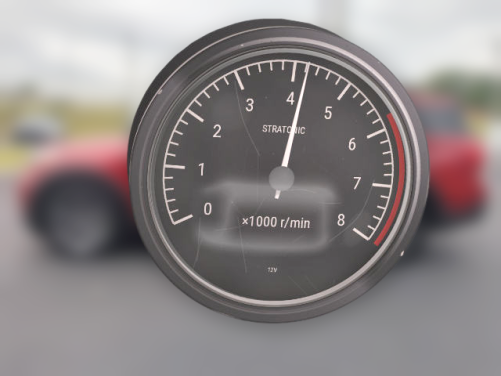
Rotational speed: 4200 rpm
